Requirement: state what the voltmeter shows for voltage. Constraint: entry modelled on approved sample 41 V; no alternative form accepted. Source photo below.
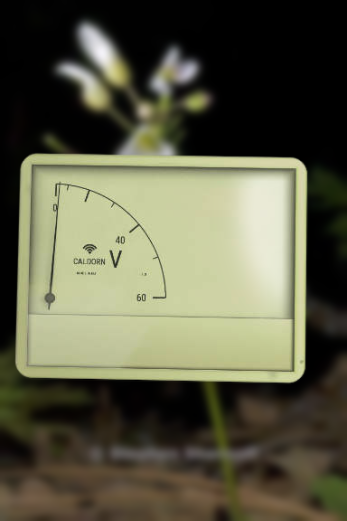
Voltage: 5 V
